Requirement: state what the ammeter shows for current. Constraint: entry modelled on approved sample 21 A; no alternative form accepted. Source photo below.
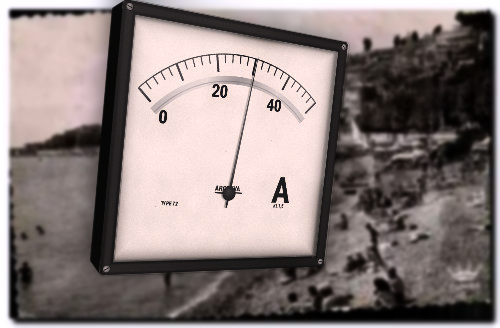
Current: 30 A
